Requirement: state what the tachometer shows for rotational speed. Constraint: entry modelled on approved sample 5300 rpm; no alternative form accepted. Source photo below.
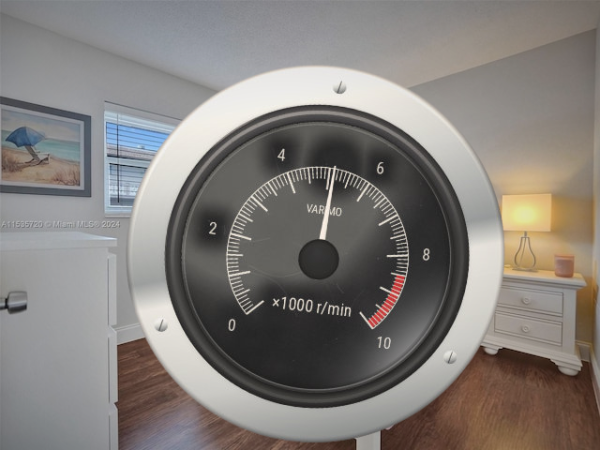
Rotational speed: 5100 rpm
